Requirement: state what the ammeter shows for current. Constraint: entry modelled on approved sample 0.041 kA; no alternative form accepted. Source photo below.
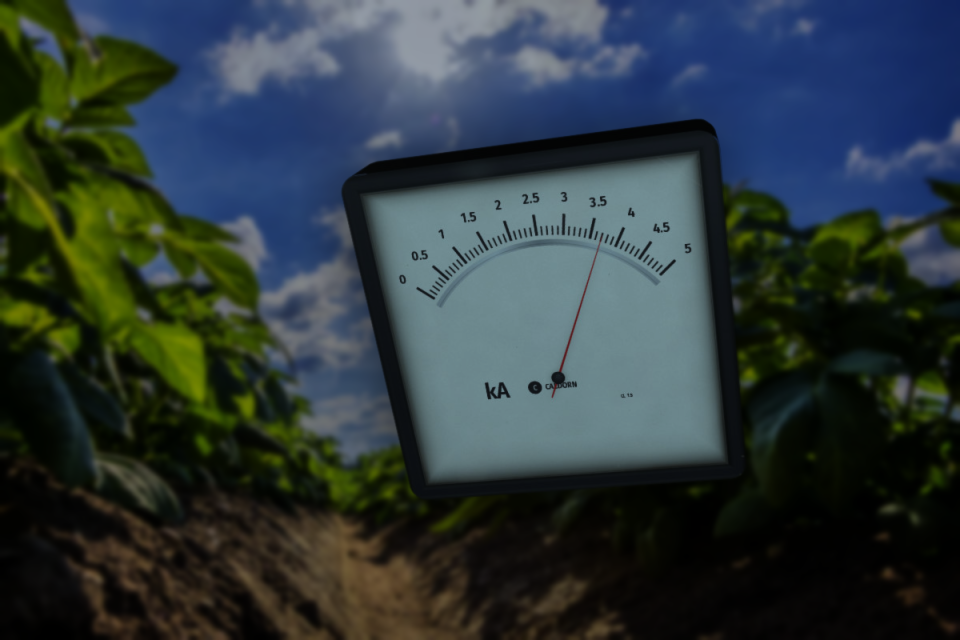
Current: 3.7 kA
